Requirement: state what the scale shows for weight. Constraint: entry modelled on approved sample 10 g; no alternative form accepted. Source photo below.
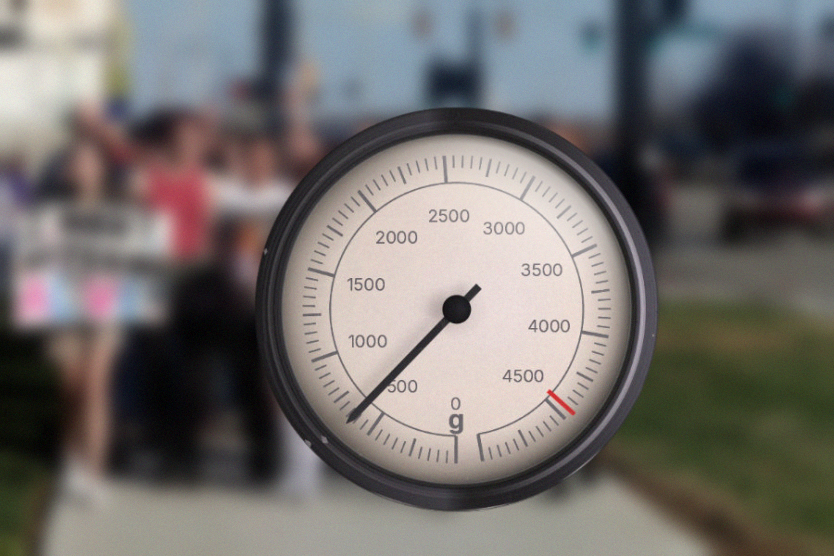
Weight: 625 g
